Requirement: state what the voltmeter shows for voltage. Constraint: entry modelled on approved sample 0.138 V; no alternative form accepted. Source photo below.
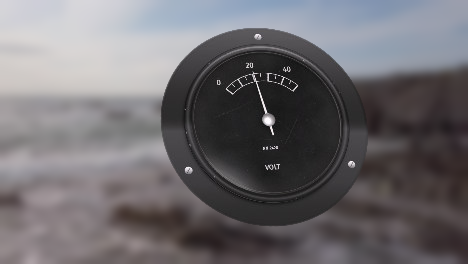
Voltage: 20 V
